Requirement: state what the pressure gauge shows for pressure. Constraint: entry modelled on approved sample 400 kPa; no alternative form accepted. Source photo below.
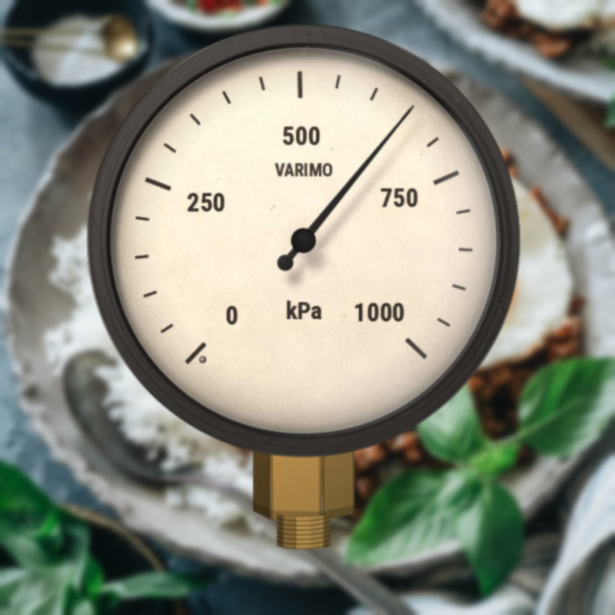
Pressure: 650 kPa
